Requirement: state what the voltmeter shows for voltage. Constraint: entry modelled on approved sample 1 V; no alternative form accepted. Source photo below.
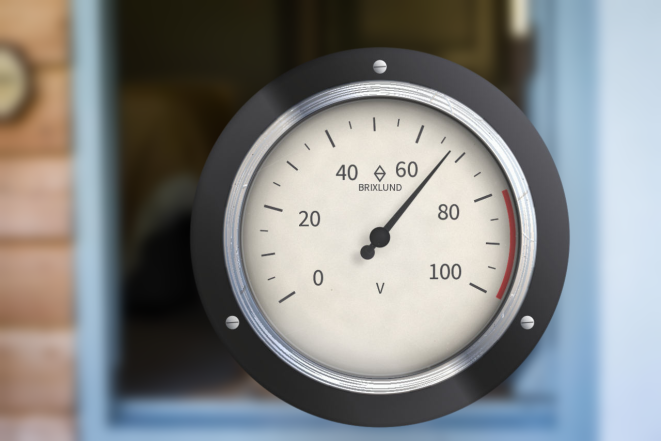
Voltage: 67.5 V
